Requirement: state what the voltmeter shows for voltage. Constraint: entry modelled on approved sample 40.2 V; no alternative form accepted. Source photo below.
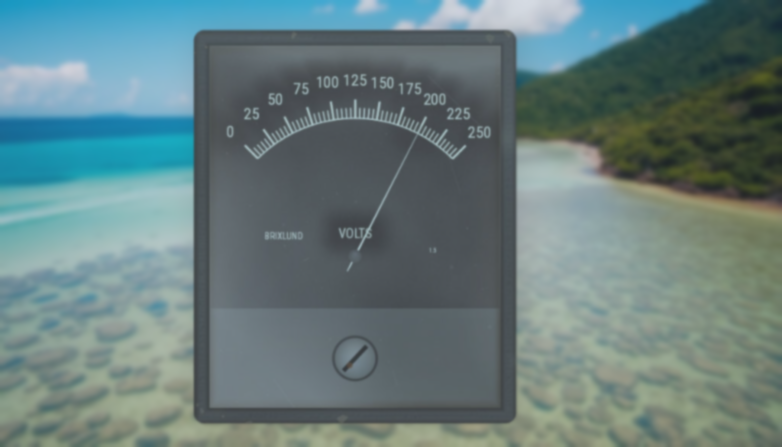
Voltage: 200 V
